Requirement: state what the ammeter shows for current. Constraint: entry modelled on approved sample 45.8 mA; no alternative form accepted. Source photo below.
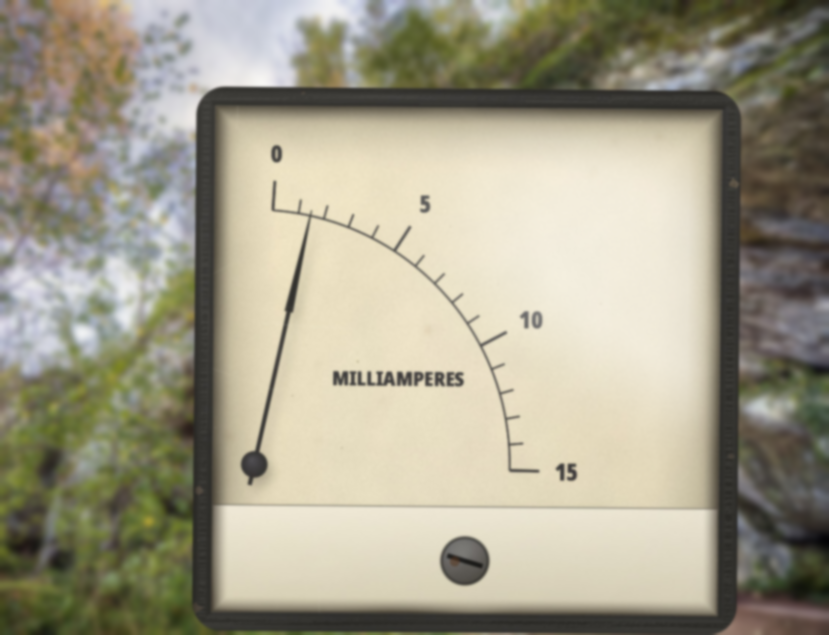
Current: 1.5 mA
